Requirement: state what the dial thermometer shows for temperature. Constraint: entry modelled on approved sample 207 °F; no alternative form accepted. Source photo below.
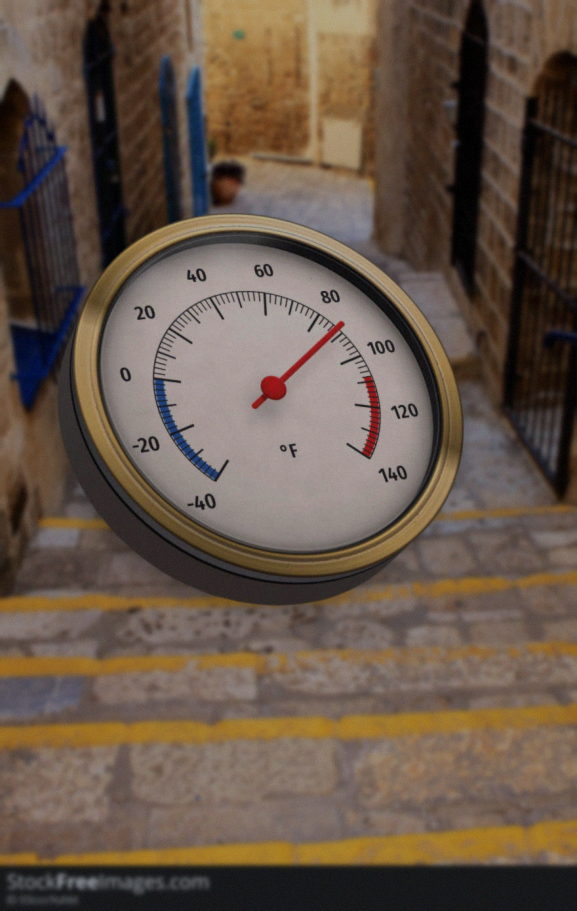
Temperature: 88 °F
